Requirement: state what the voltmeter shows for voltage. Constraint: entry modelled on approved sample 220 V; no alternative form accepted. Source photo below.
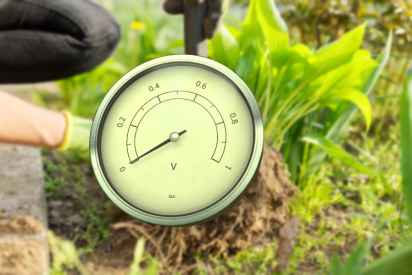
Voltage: 0 V
